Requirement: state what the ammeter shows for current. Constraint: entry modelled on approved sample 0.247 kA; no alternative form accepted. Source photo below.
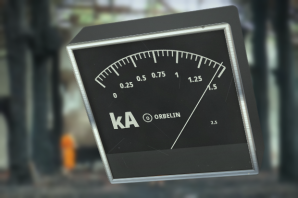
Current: 1.45 kA
